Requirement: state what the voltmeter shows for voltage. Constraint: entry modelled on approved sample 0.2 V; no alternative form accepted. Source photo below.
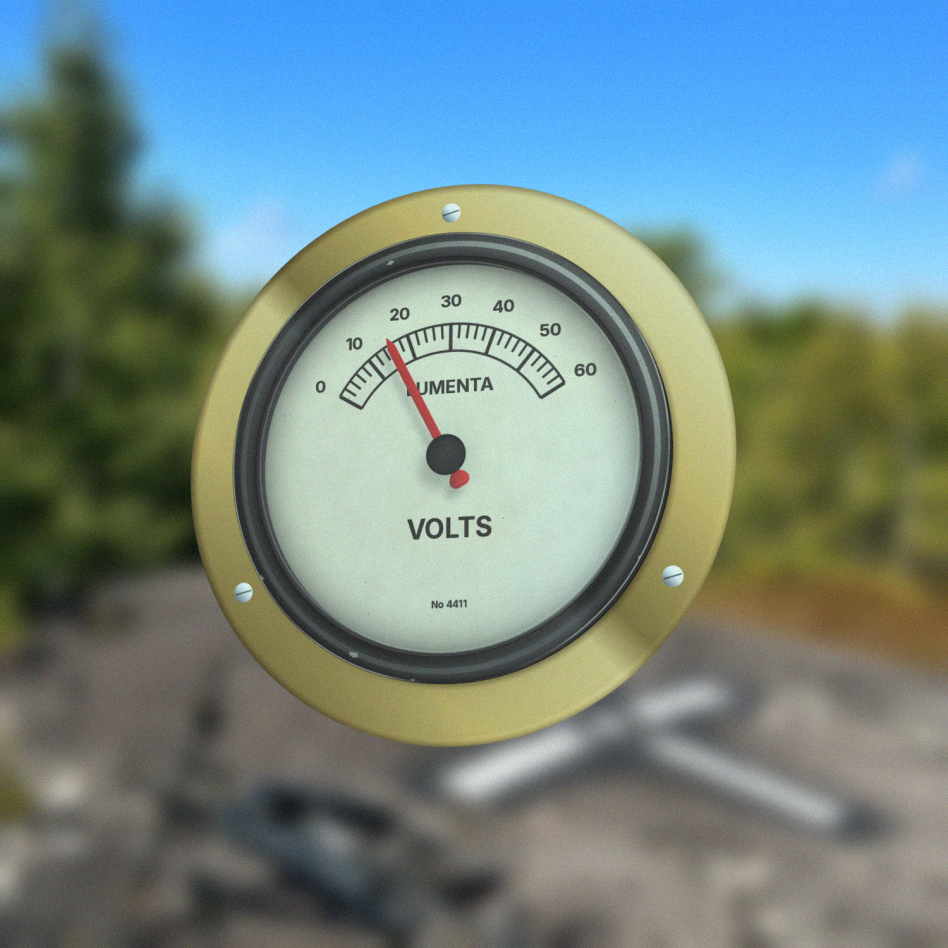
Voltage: 16 V
